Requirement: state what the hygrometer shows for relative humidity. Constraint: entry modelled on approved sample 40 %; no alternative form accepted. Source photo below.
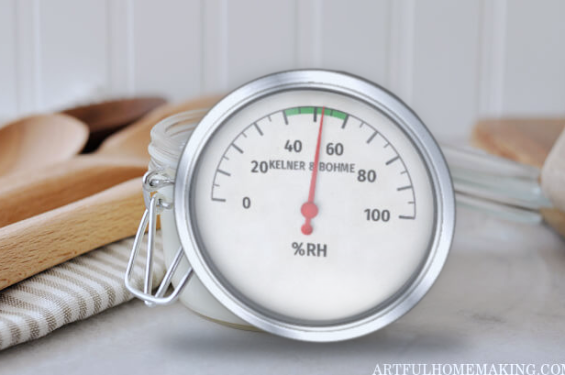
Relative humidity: 52.5 %
